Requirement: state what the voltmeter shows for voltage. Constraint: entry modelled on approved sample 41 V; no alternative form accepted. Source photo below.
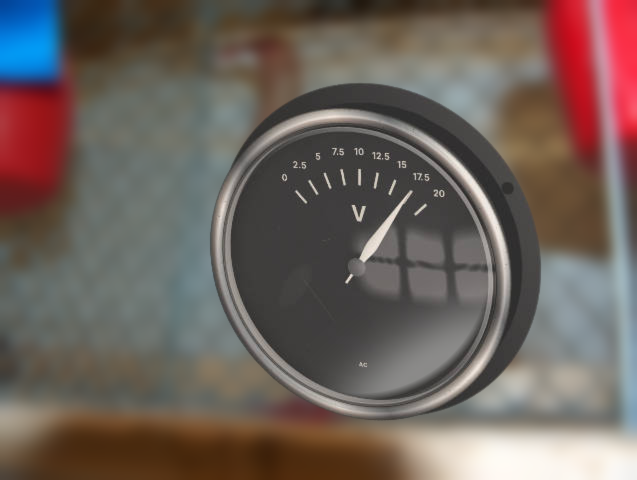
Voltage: 17.5 V
